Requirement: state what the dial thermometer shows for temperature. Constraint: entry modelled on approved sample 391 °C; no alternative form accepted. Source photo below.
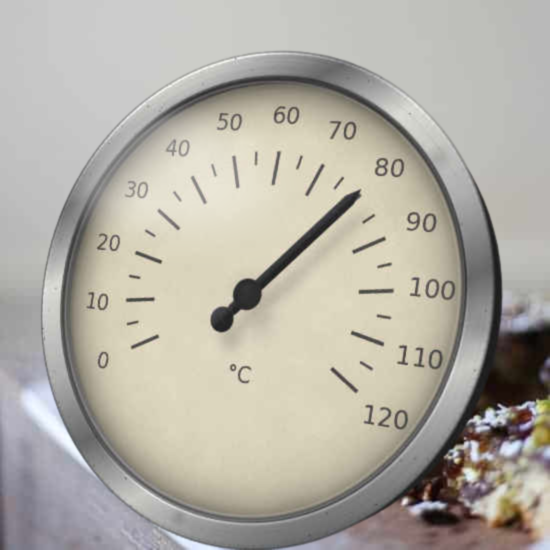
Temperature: 80 °C
